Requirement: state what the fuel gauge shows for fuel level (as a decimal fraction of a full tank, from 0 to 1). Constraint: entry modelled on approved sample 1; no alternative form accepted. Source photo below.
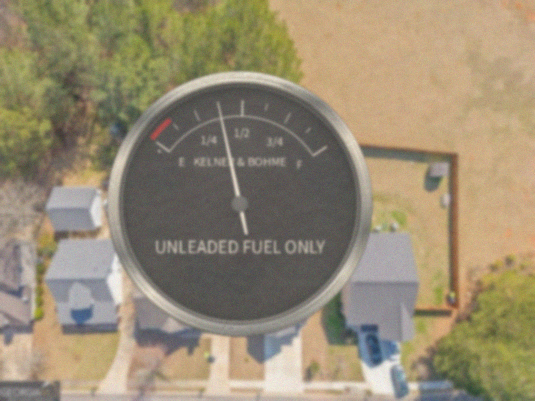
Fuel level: 0.375
